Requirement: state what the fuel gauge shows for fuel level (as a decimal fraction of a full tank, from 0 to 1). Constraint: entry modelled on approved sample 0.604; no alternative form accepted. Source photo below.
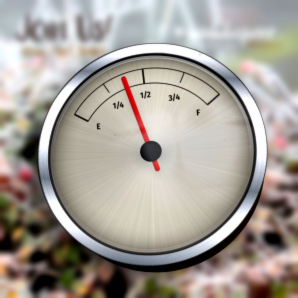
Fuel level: 0.375
